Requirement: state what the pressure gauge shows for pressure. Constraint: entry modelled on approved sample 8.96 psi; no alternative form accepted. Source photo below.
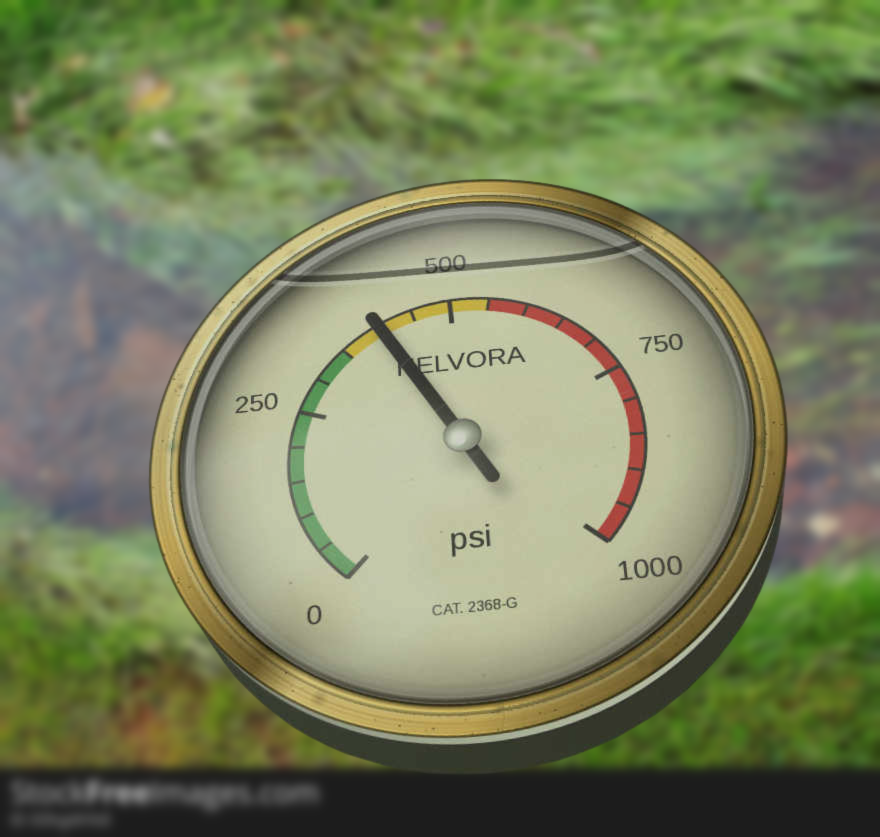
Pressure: 400 psi
